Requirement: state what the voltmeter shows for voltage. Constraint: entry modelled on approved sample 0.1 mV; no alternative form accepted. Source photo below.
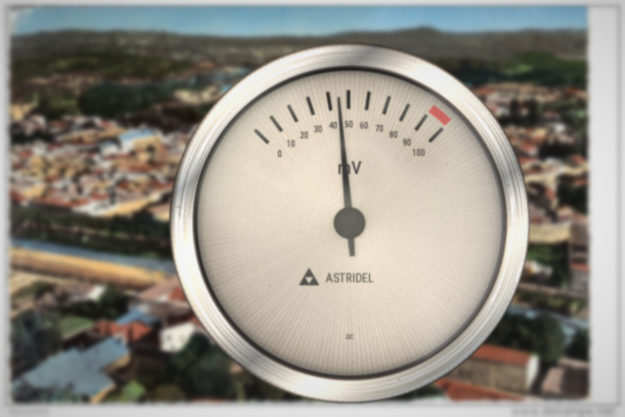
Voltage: 45 mV
